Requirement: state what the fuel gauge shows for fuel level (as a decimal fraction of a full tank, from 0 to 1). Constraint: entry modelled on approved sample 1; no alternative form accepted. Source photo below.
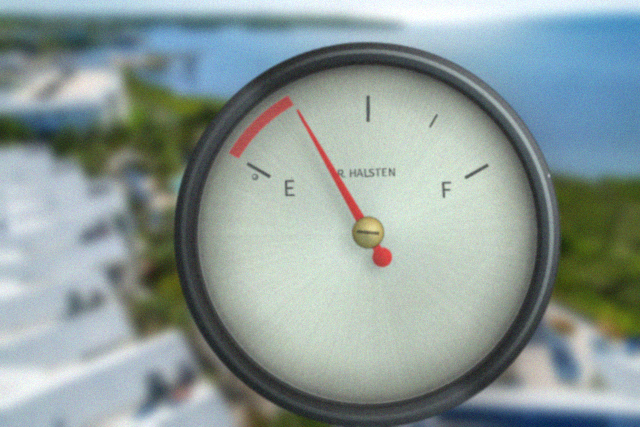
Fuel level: 0.25
